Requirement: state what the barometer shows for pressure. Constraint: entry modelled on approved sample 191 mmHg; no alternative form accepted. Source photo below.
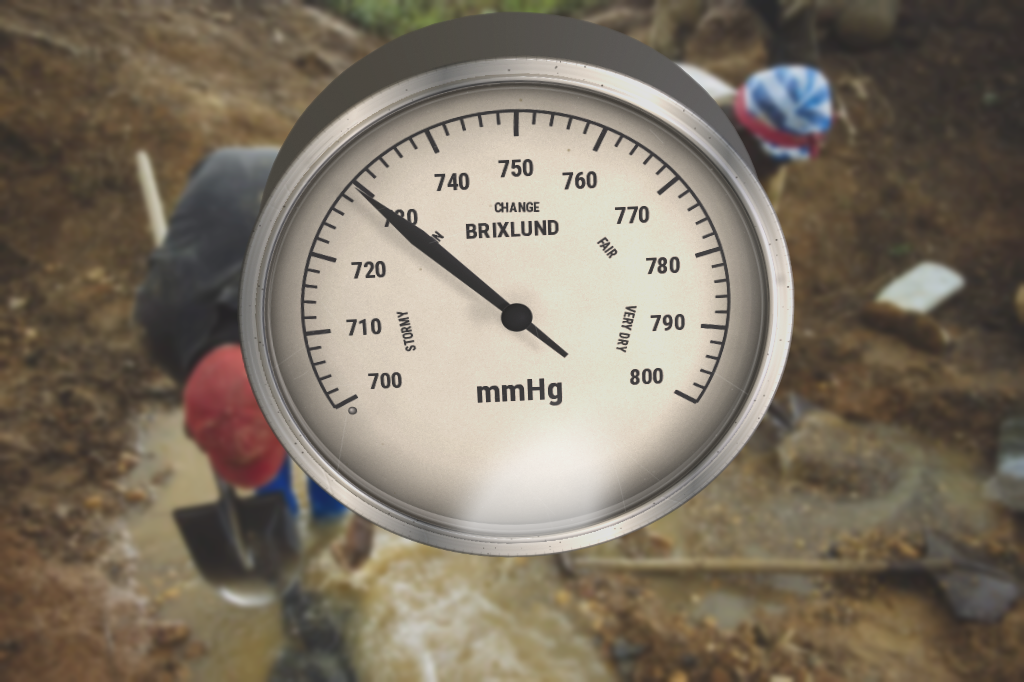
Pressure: 730 mmHg
